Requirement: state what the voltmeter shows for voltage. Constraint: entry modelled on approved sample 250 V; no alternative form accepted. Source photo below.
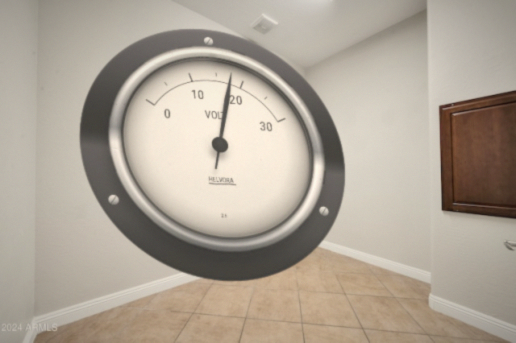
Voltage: 17.5 V
